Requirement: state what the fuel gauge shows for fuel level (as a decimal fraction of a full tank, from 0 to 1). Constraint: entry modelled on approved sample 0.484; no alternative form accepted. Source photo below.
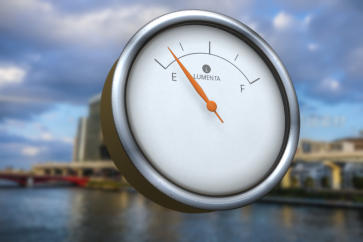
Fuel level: 0.125
